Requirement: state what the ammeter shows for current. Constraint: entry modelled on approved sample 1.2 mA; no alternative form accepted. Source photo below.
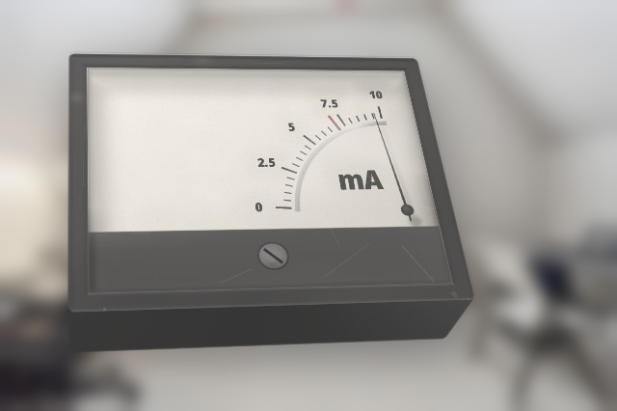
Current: 9.5 mA
